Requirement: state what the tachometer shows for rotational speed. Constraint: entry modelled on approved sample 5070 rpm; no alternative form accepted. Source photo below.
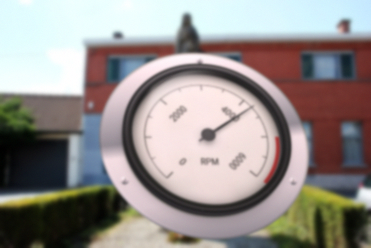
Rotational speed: 4250 rpm
